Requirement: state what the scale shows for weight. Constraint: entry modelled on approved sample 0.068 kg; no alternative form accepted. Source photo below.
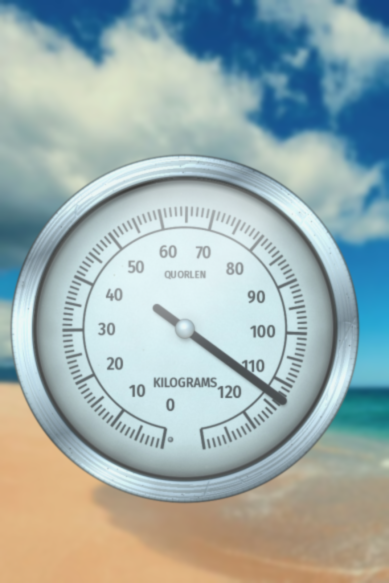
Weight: 113 kg
